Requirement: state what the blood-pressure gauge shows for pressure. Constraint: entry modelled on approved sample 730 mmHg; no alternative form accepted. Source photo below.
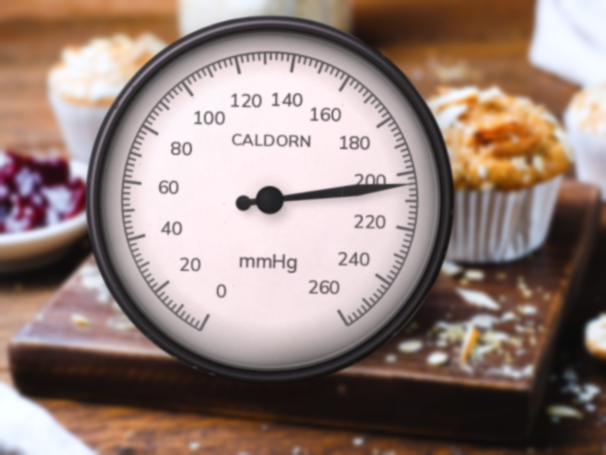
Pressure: 204 mmHg
